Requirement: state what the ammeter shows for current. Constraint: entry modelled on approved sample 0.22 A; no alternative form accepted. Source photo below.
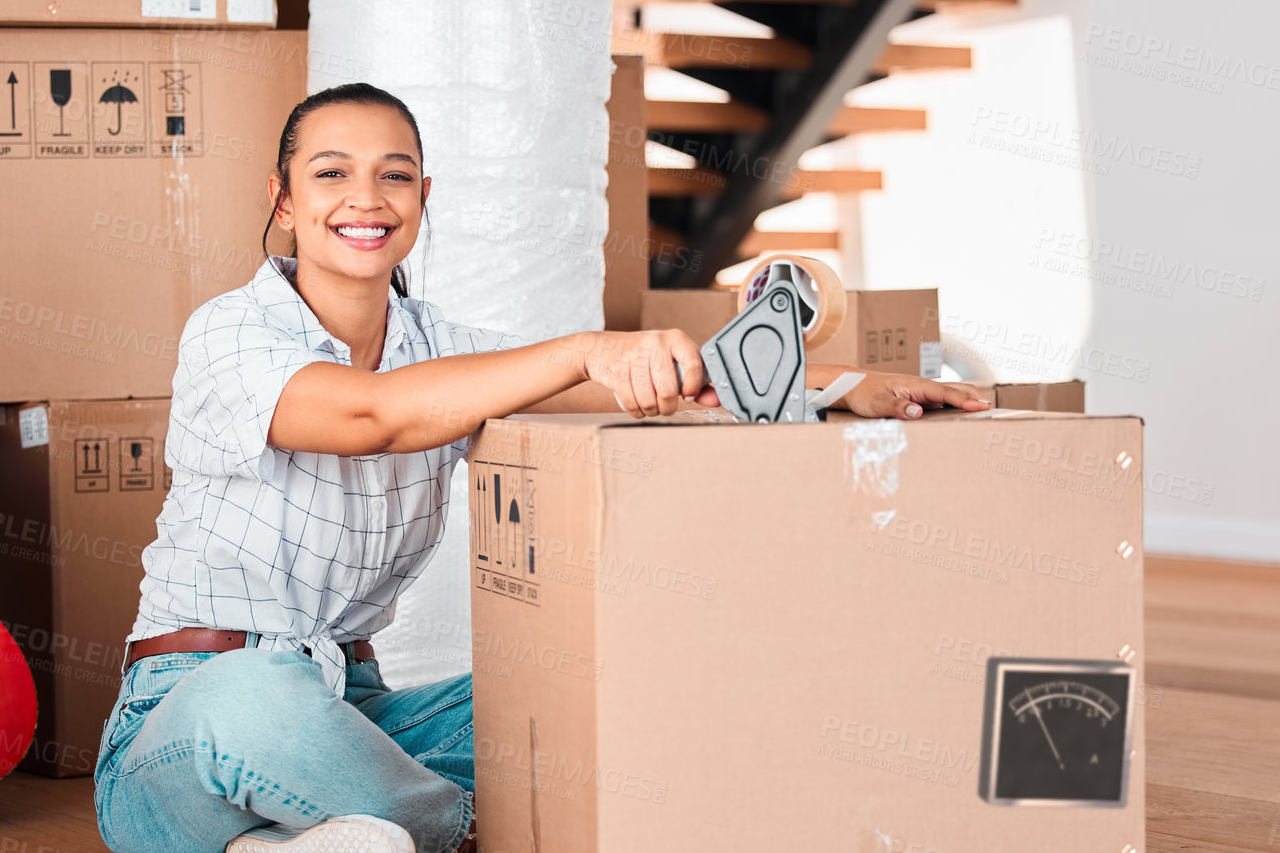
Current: 0.5 A
